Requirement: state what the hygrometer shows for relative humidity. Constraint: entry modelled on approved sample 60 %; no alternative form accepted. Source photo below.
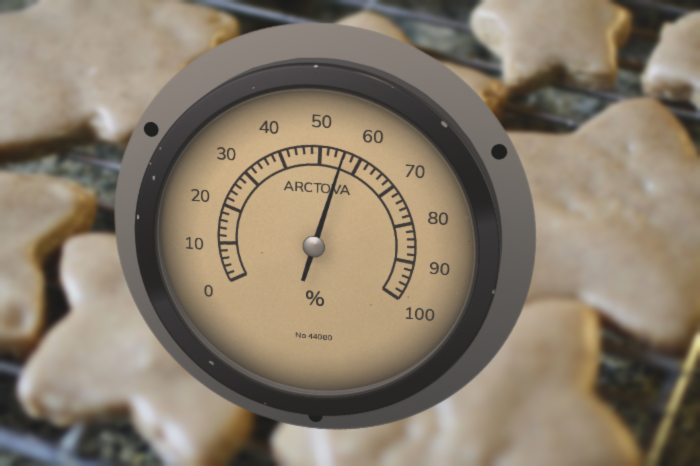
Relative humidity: 56 %
